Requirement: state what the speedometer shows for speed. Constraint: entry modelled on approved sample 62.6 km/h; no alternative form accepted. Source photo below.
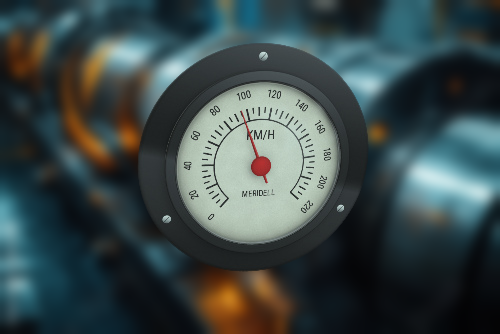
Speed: 95 km/h
